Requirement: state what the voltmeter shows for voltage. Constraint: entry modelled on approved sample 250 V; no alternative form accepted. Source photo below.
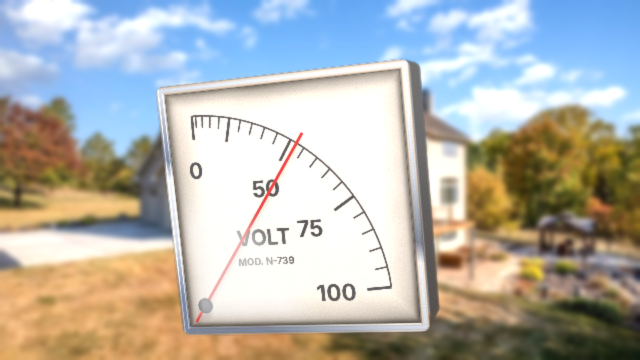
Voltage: 52.5 V
